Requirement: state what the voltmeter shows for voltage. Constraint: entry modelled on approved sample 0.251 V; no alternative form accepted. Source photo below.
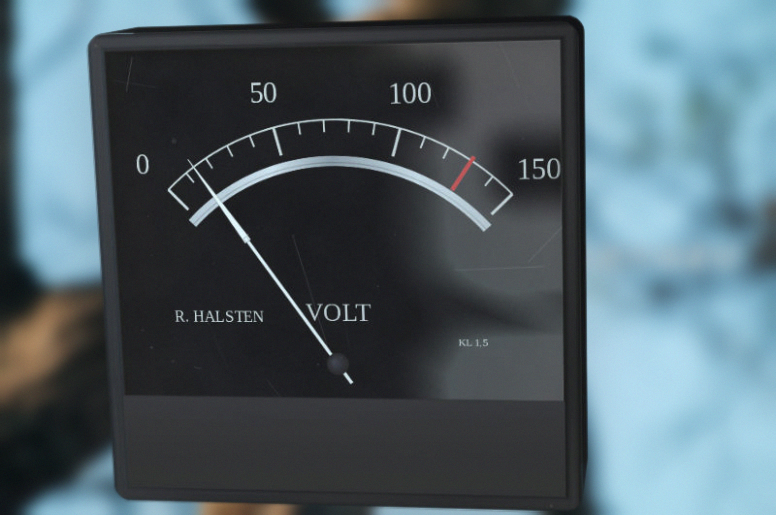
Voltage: 15 V
